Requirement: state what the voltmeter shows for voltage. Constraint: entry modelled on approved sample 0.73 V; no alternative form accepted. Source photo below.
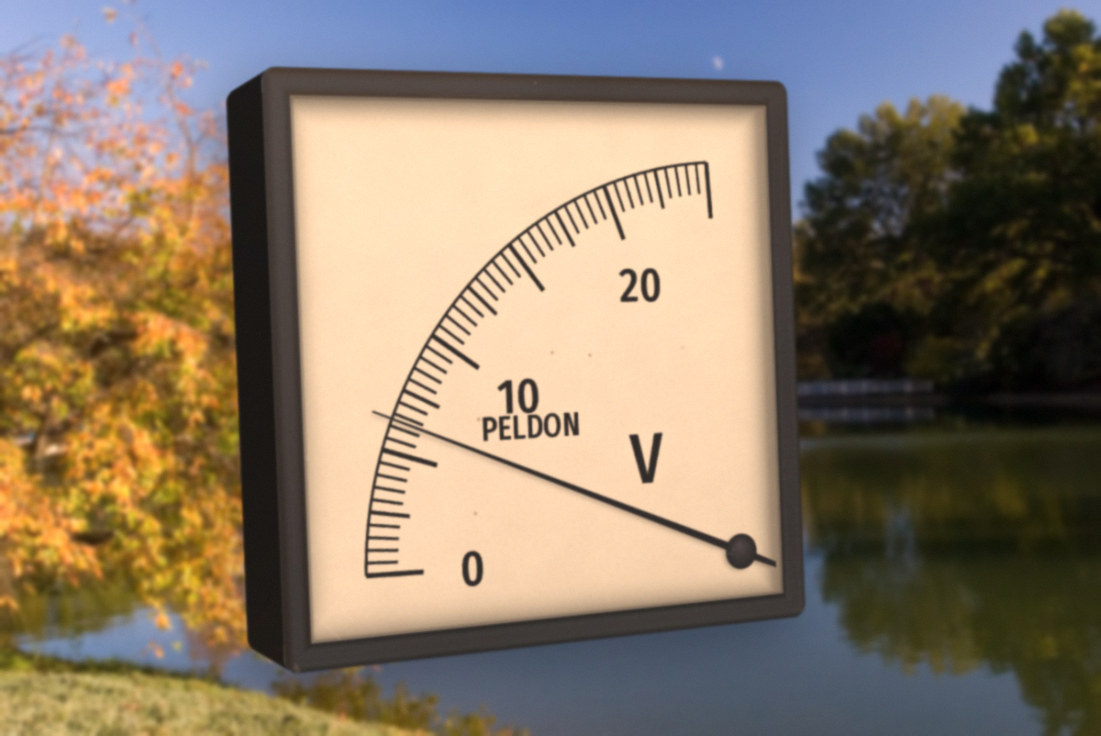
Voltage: 6.25 V
